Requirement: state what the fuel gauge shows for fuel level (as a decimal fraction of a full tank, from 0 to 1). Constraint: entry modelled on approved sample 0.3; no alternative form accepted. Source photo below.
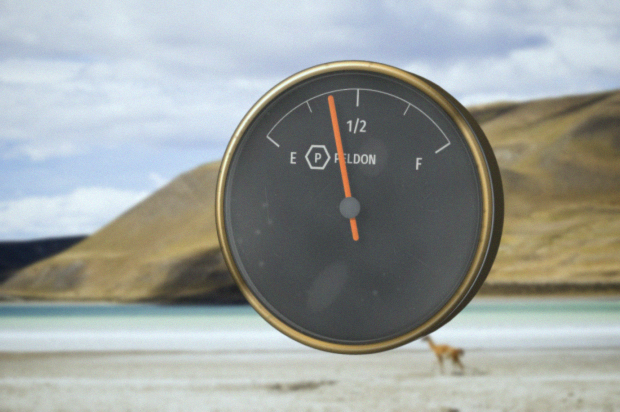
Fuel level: 0.375
